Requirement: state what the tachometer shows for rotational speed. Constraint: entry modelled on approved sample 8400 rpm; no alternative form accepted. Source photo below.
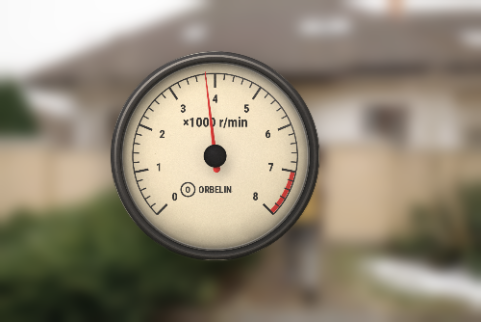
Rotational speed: 3800 rpm
